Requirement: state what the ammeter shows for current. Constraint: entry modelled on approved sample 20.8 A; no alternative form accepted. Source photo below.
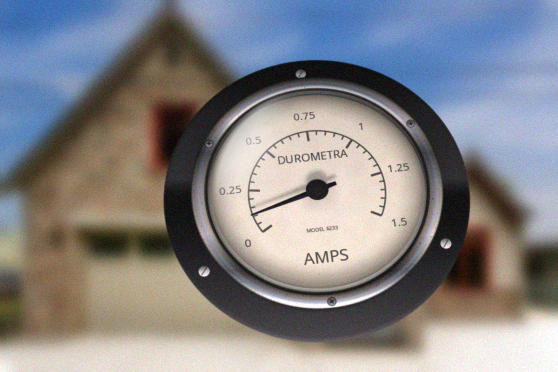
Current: 0.1 A
